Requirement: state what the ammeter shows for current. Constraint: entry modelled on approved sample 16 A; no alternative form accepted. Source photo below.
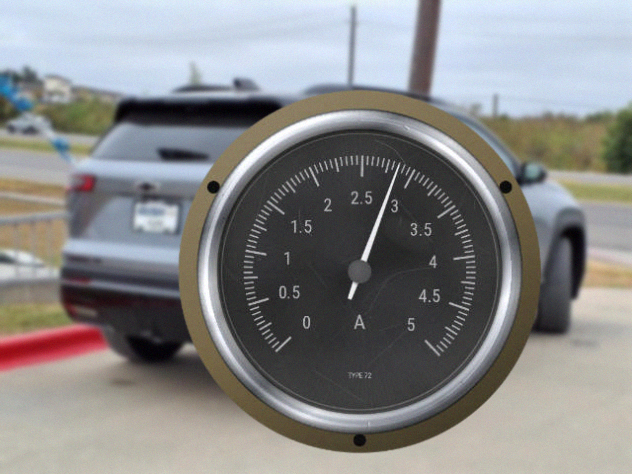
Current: 2.85 A
